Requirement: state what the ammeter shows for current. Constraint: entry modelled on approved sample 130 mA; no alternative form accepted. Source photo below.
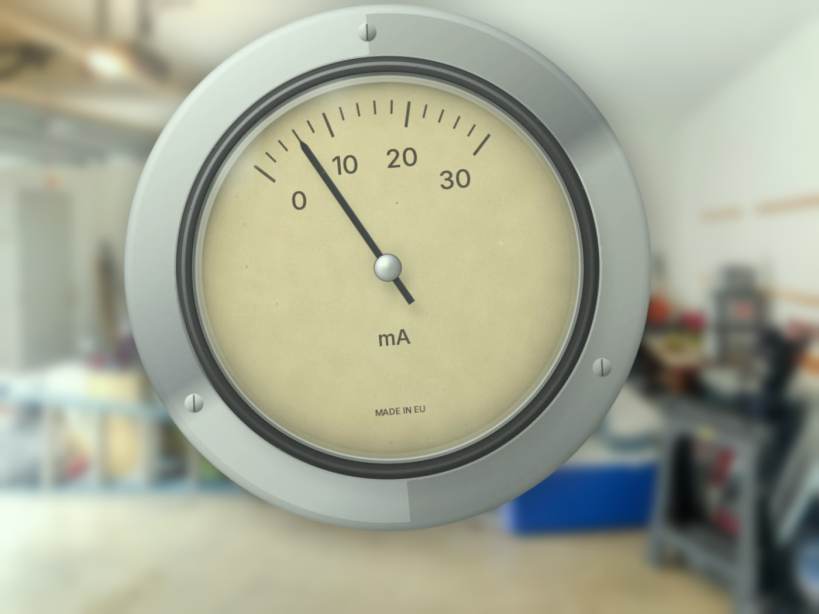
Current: 6 mA
